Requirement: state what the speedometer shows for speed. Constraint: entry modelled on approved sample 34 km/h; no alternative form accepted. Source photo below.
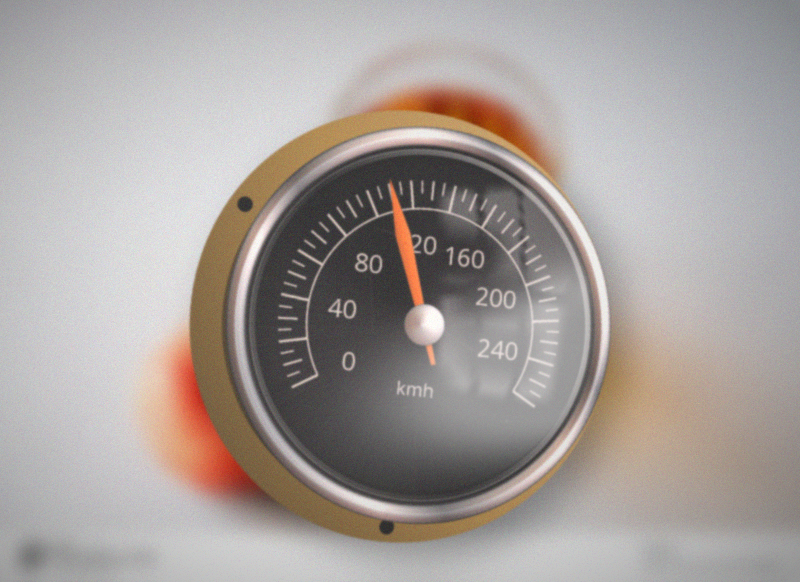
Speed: 110 km/h
